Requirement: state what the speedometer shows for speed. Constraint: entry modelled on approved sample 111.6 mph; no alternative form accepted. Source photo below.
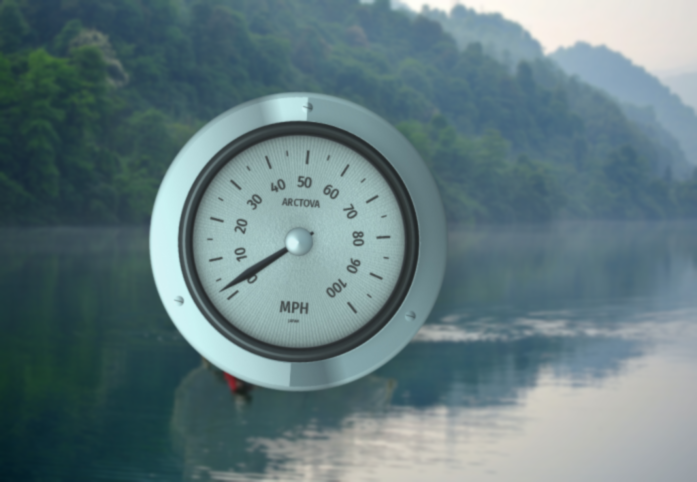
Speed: 2.5 mph
